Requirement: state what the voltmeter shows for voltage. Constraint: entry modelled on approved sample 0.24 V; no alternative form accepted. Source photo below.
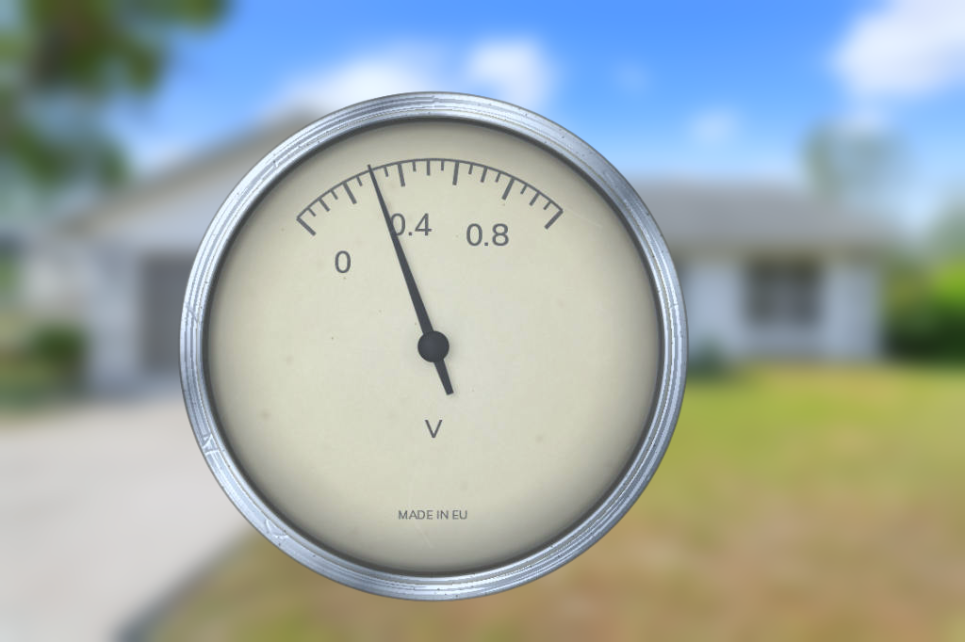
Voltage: 0.3 V
